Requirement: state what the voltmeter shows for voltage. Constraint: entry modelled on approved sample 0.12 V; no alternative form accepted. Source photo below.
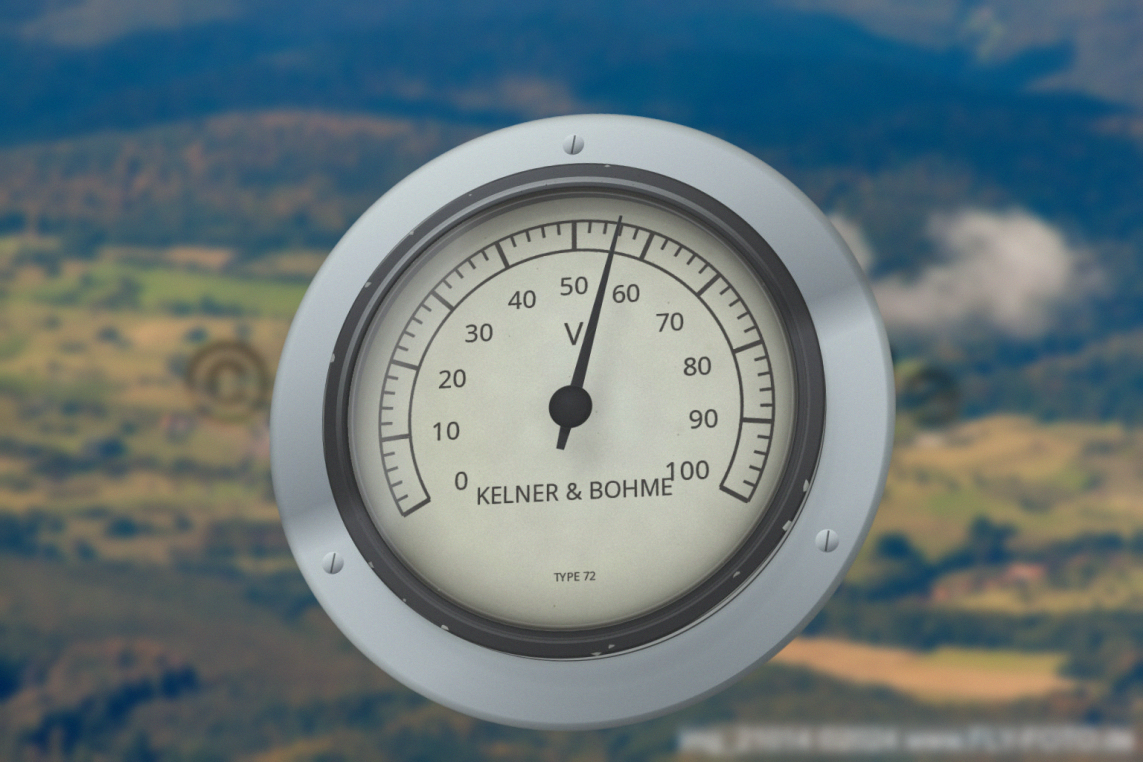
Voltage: 56 V
